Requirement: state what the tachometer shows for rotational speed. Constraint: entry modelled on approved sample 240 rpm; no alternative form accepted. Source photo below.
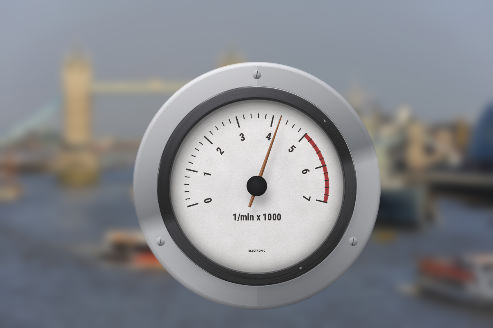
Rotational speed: 4200 rpm
